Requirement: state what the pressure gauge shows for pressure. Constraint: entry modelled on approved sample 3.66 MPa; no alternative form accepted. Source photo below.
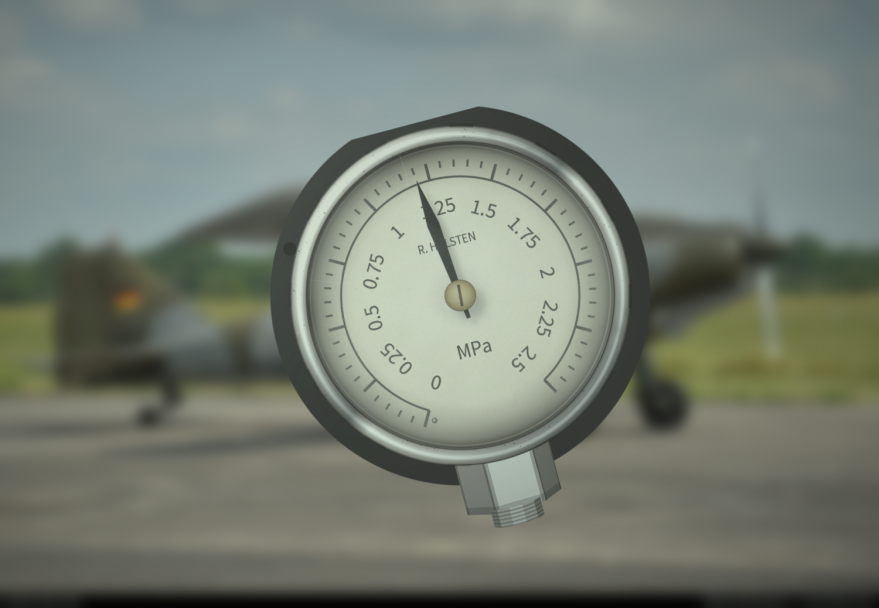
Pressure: 1.2 MPa
